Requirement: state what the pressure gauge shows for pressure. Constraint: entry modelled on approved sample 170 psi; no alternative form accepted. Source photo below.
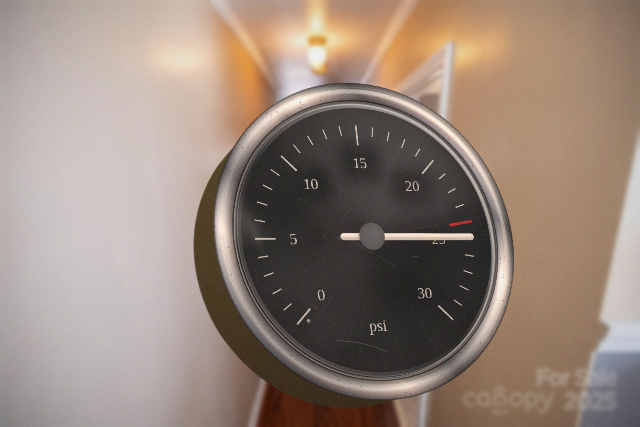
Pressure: 25 psi
